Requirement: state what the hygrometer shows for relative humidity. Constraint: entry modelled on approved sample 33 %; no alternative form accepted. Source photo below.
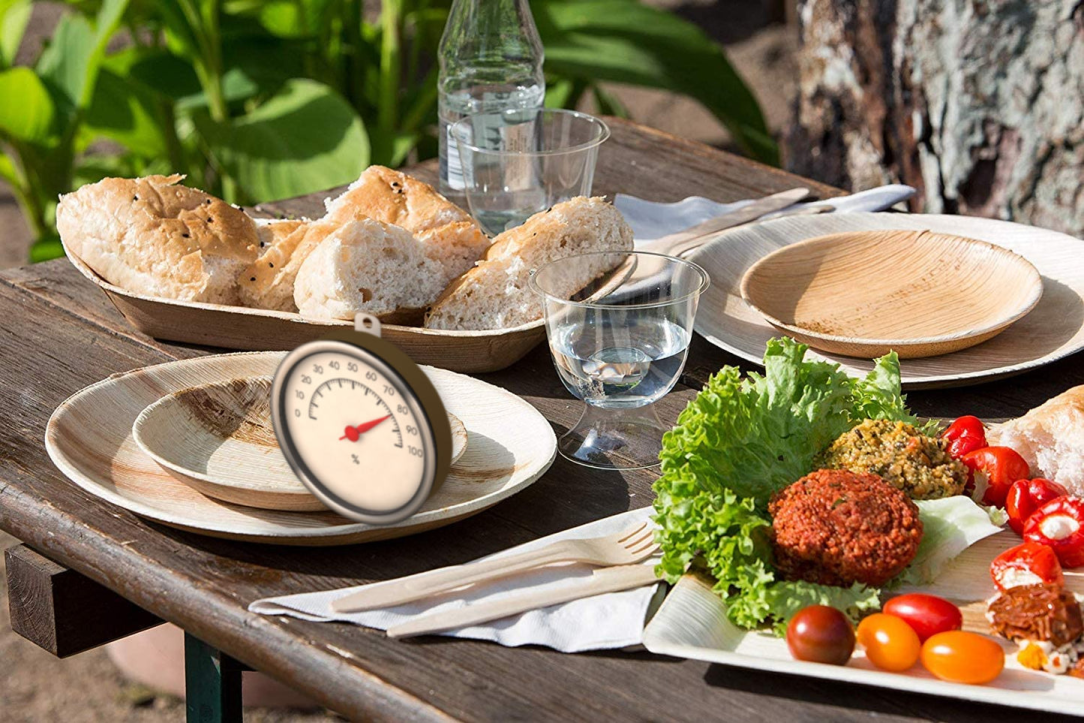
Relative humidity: 80 %
